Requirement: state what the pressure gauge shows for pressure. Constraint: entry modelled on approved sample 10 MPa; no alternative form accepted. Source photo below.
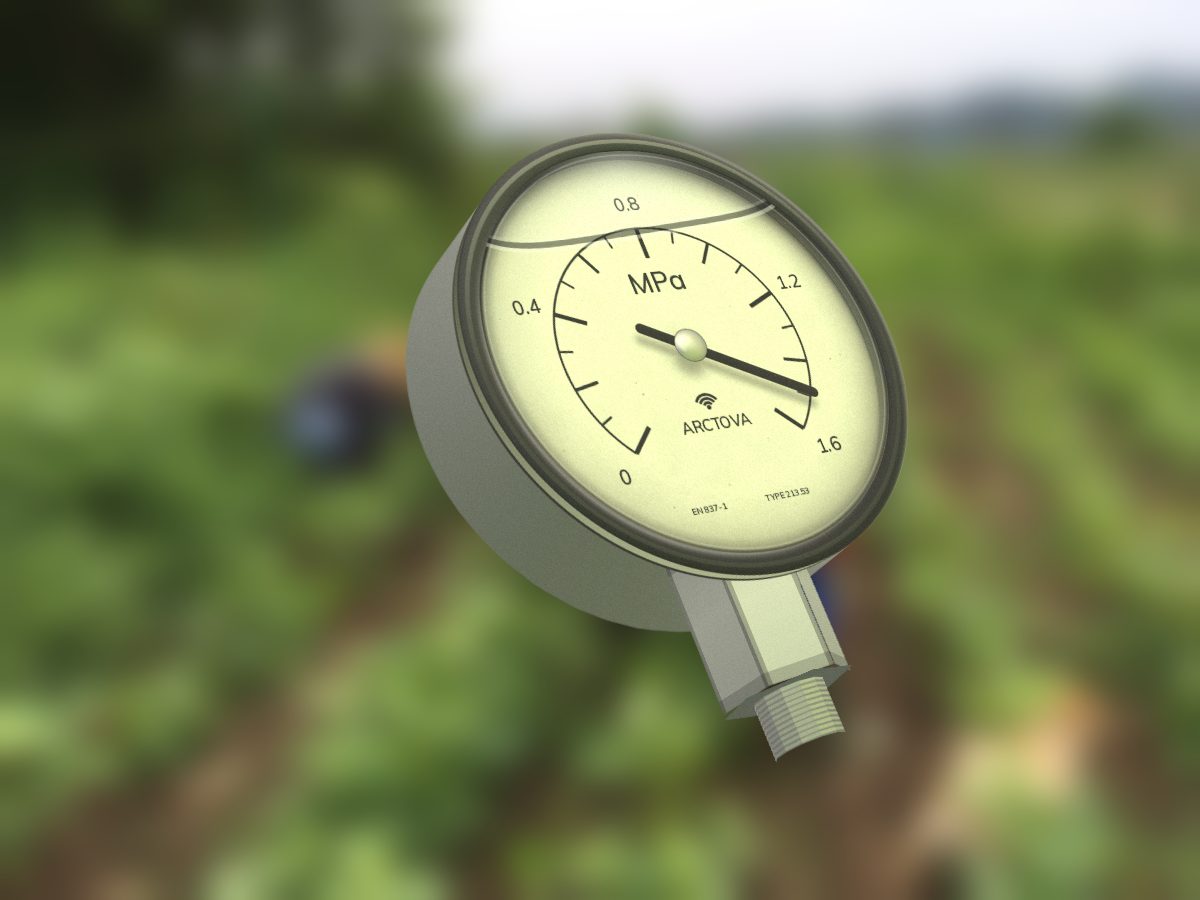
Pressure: 1.5 MPa
